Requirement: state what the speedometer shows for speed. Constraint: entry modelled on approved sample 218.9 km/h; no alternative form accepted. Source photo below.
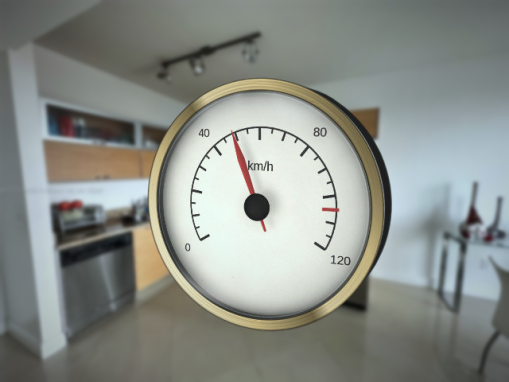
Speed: 50 km/h
